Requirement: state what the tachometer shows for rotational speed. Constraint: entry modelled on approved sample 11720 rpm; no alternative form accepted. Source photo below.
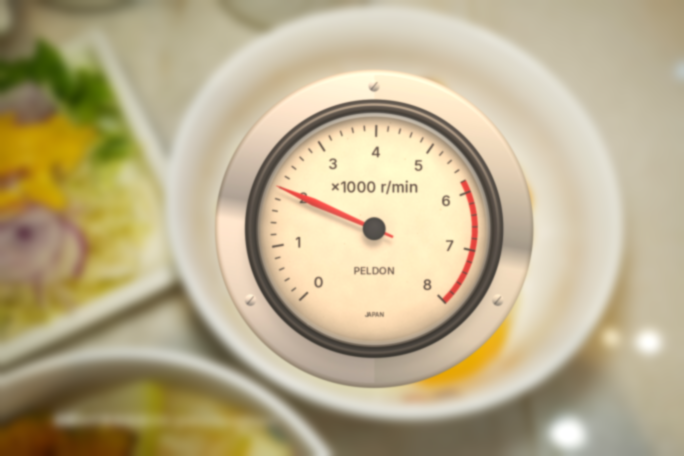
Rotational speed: 2000 rpm
